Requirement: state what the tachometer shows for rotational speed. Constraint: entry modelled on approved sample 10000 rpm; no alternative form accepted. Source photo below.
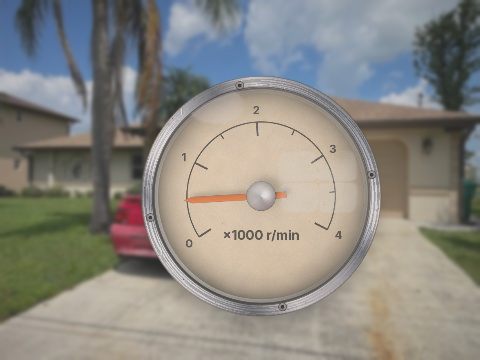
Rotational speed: 500 rpm
